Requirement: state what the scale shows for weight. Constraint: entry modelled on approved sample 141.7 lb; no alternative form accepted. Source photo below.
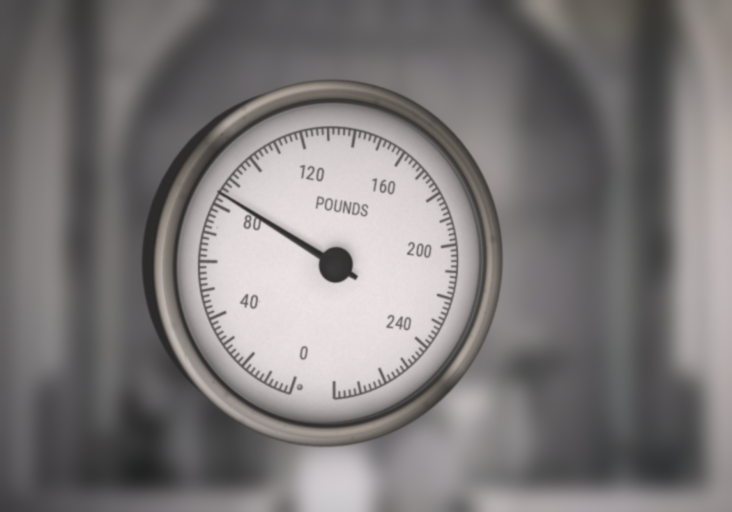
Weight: 84 lb
